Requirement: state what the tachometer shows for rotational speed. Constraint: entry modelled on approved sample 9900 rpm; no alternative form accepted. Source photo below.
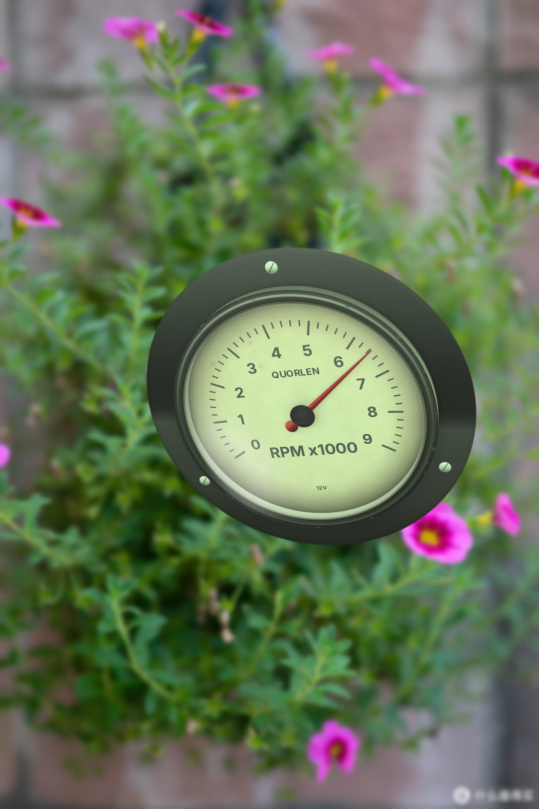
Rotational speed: 6400 rpm
